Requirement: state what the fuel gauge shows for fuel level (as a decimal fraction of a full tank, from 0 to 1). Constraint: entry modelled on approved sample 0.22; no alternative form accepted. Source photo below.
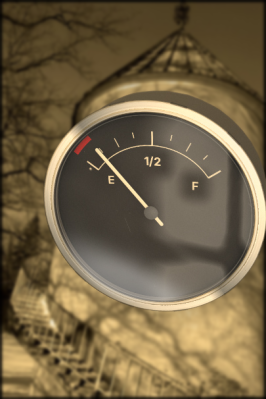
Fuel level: 0.125
